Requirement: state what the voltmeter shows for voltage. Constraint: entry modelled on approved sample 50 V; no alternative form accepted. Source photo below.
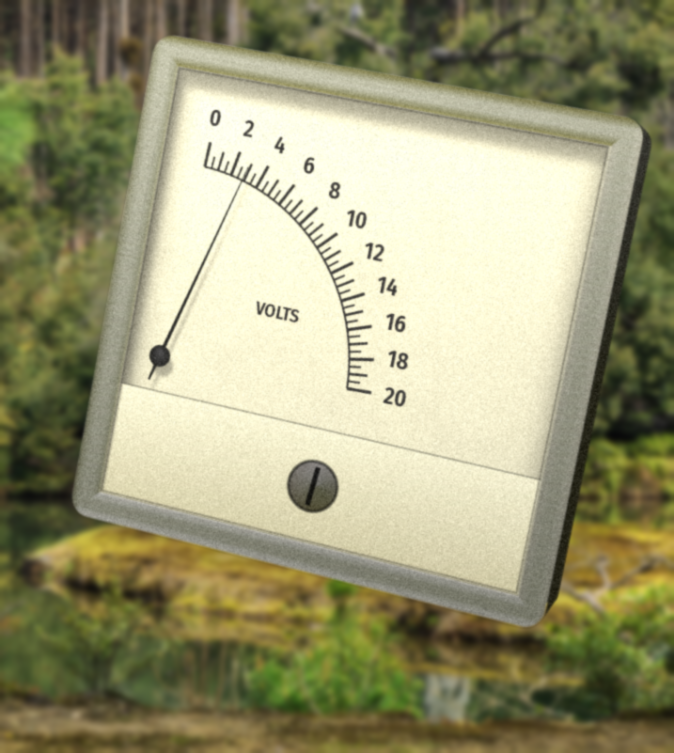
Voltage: 3 V
